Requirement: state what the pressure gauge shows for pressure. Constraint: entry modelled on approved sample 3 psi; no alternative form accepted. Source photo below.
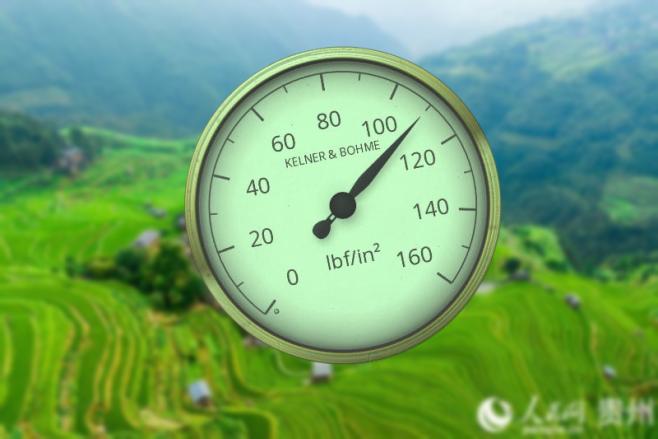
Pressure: 110 psi
